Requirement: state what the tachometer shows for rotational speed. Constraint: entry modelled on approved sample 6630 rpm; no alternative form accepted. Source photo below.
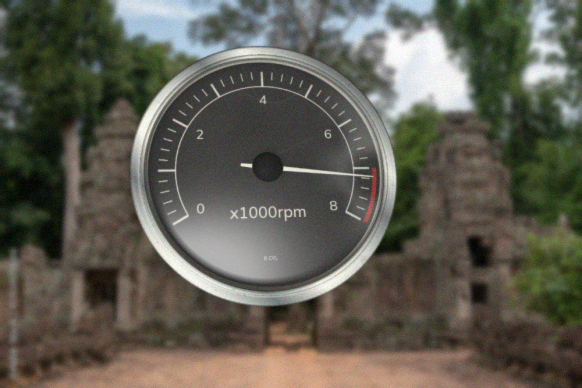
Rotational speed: 7200 rpm
